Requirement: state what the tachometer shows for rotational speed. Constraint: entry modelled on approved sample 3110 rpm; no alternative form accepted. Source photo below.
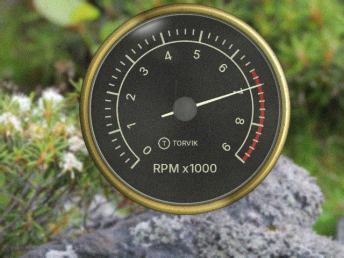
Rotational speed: 7000 rpm
